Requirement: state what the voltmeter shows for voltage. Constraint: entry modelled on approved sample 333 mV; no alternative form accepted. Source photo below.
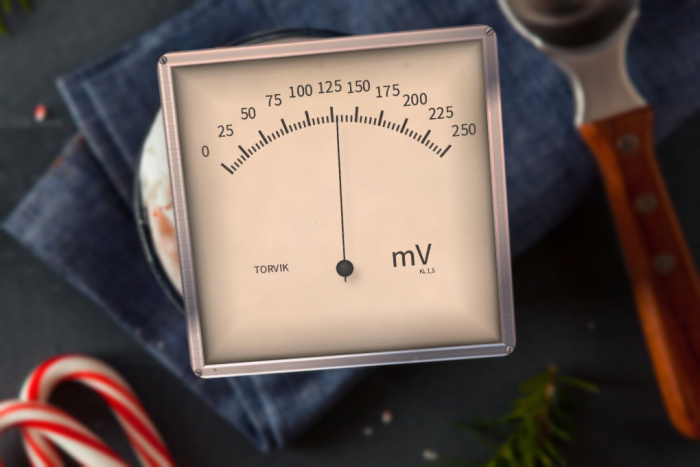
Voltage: 130 mV
